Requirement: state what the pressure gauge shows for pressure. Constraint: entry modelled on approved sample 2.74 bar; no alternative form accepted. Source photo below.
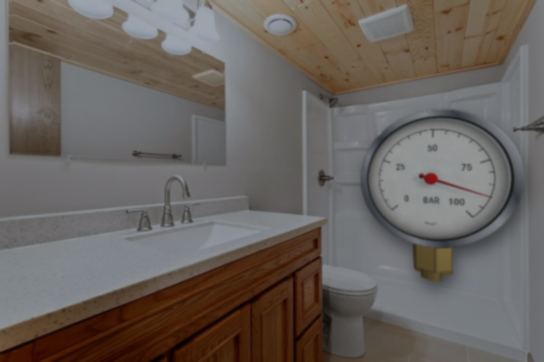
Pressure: 90 bar
